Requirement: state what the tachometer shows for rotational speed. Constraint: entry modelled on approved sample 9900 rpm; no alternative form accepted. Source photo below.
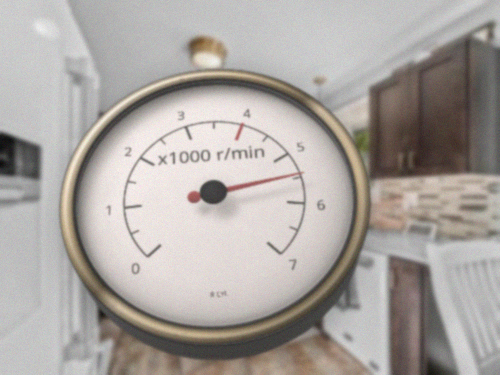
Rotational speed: 5500 rpm
